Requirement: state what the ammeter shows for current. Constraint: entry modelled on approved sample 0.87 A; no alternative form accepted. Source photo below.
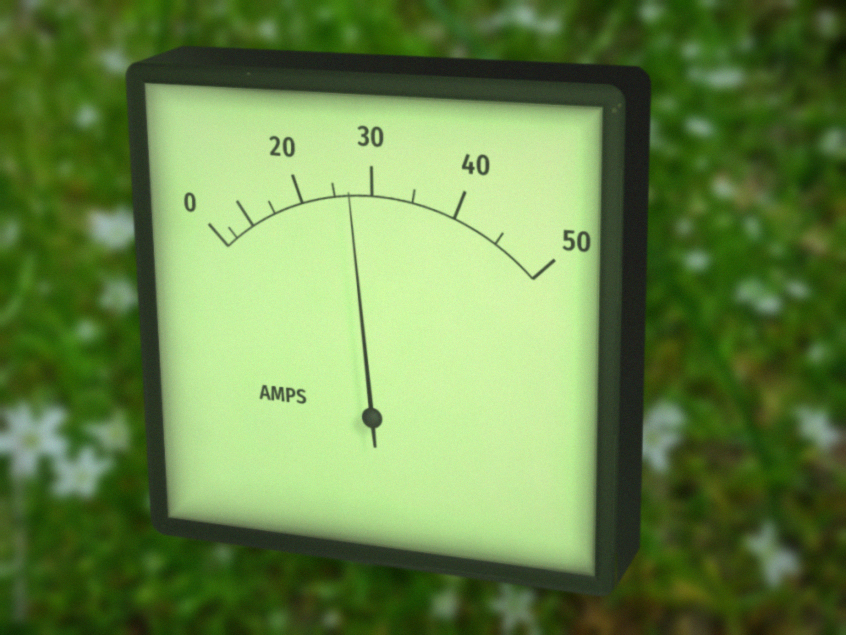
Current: 27.5 A
